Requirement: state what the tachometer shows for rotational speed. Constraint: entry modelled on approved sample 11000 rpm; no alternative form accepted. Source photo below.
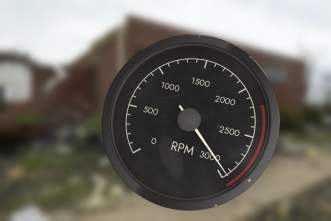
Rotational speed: 2950 rpm
